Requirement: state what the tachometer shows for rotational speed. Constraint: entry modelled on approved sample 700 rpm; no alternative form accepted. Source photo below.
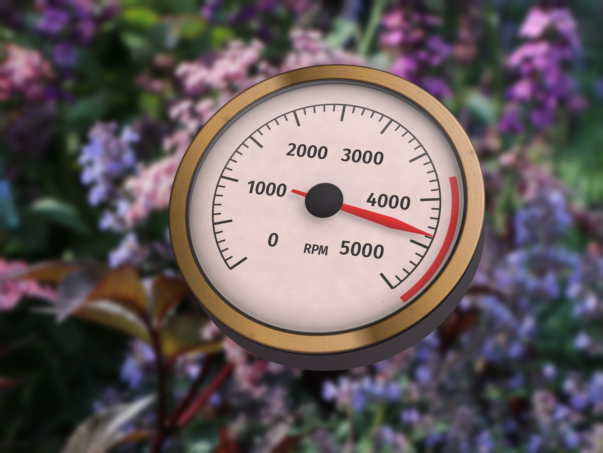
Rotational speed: 4400 rpm
